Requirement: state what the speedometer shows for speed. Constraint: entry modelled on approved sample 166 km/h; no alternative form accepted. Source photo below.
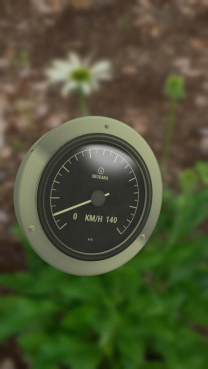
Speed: 10 km/h
